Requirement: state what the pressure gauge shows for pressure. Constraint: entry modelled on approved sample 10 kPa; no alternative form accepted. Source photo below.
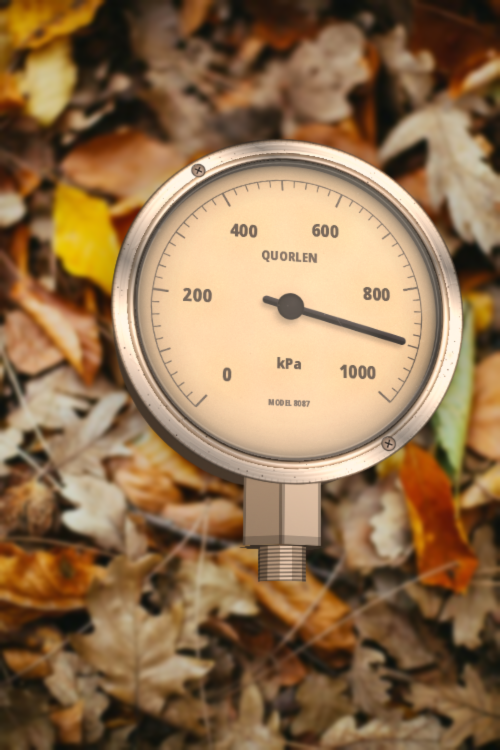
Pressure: 900 kPa
